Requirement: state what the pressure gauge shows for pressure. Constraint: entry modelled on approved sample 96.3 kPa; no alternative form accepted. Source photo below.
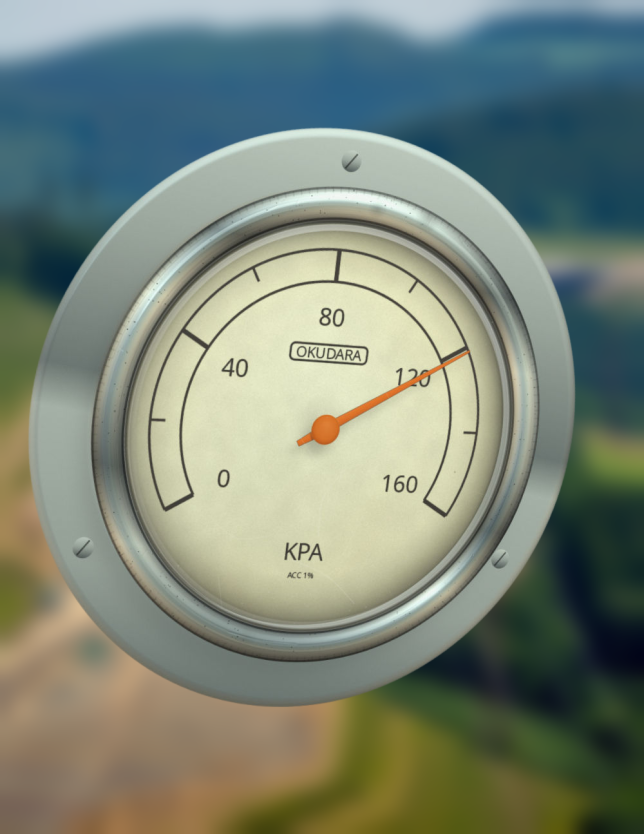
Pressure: 120 kPa
